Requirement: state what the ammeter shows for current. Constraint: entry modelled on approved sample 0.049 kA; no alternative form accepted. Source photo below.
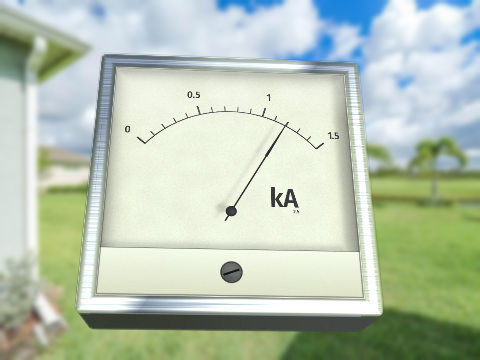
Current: 1.2 kA
